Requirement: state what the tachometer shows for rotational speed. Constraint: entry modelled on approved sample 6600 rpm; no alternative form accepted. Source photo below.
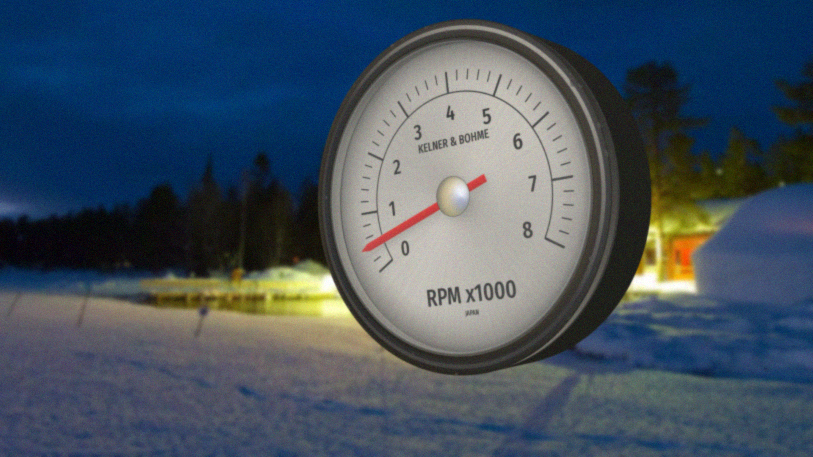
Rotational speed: 400 rpm
